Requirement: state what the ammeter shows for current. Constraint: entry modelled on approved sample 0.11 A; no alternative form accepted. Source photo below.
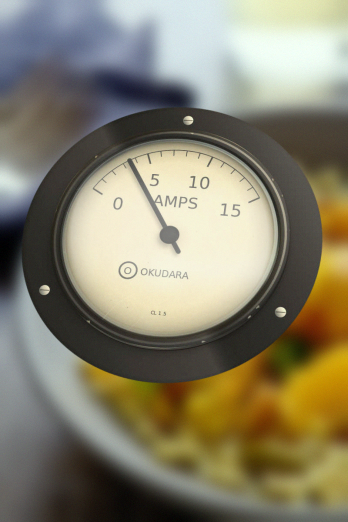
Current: 3.5 A
